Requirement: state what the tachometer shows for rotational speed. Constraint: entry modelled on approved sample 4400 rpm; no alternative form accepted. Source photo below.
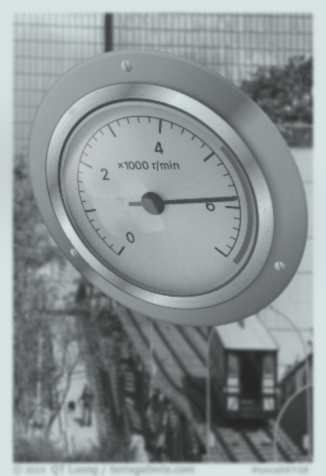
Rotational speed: 5800 rpm
